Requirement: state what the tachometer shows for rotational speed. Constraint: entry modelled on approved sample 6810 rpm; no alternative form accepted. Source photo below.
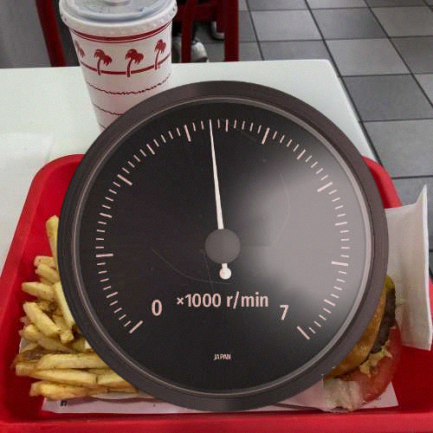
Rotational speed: 3300 rpm
